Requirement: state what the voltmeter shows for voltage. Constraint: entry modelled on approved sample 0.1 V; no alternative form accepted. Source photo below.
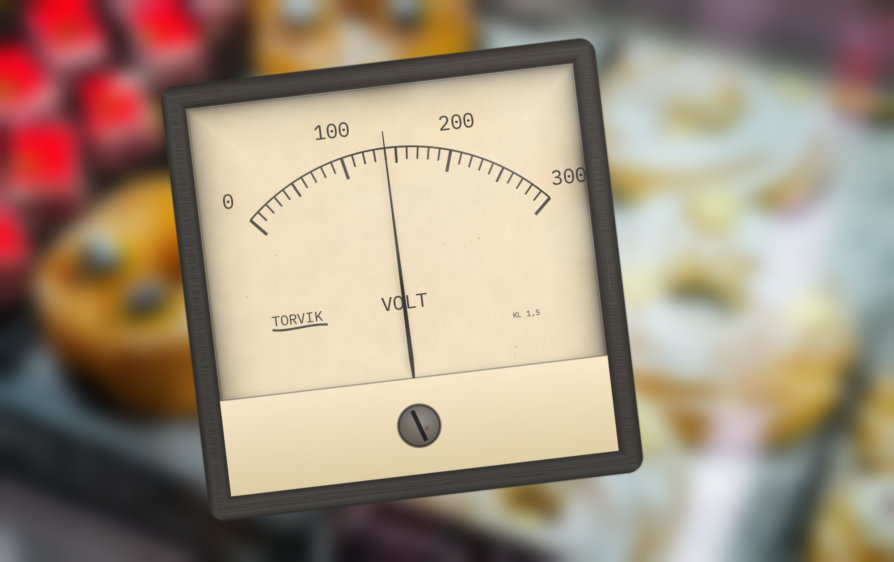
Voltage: 140 V
